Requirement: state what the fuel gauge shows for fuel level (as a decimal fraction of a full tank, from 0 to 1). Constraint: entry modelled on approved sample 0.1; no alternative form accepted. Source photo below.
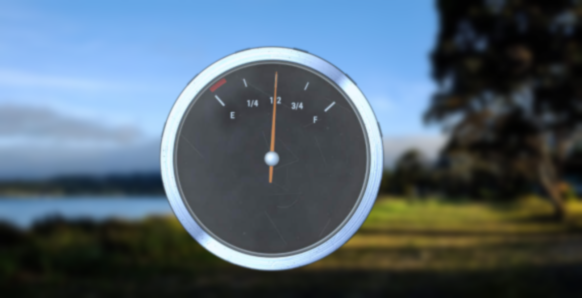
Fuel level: 0.5
